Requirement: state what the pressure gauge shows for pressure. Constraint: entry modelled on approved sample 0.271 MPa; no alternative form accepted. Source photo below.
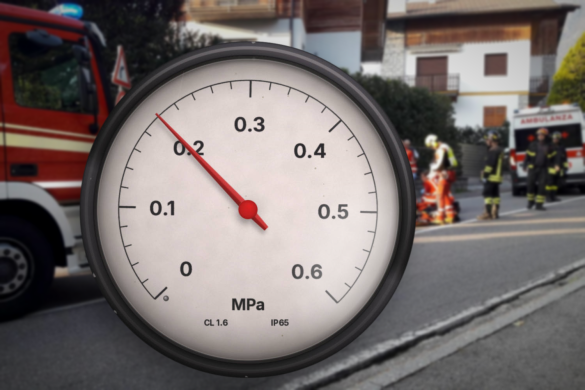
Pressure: 0.2 MPa
